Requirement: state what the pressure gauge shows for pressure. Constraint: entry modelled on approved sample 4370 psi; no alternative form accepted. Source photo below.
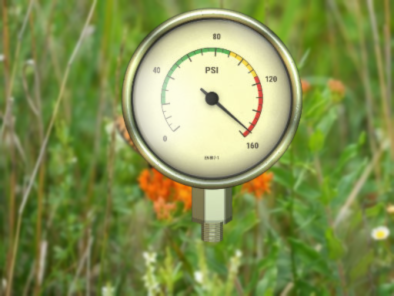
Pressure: 155 psi
